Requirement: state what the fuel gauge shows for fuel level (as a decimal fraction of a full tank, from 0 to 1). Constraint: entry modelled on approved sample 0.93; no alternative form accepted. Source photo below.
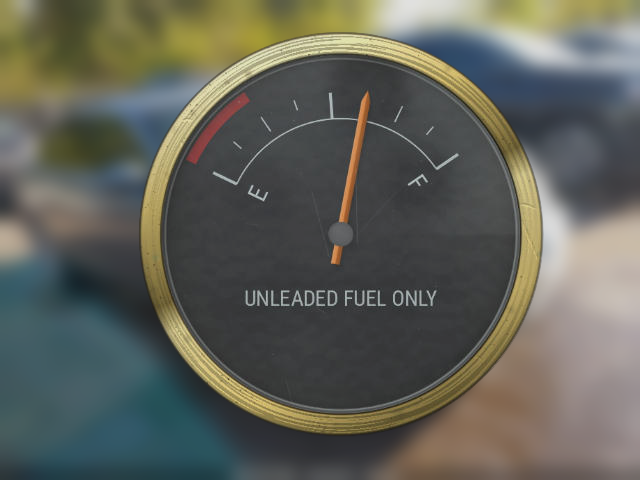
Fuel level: 0.625
